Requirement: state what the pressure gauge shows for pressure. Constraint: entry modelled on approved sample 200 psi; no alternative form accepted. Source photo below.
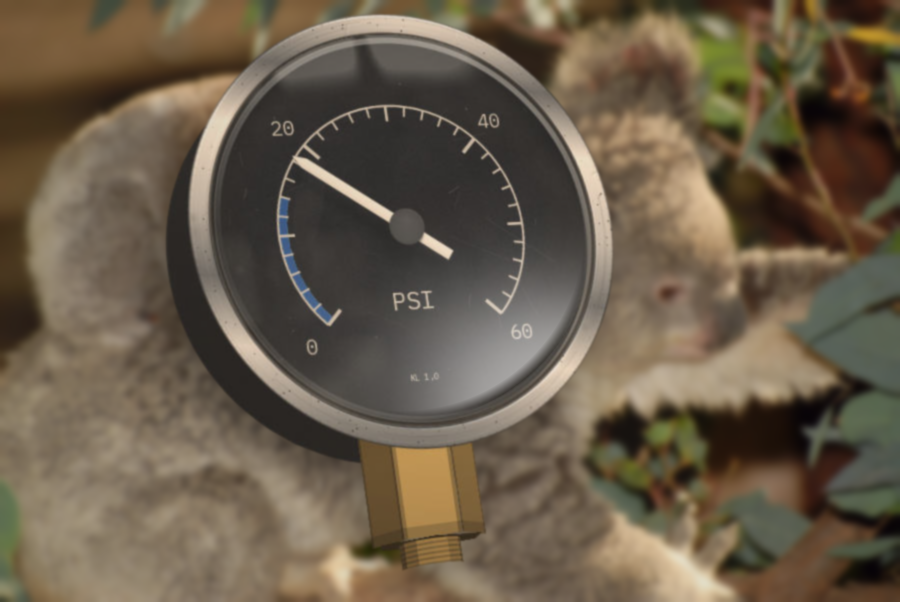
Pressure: 18 psi
